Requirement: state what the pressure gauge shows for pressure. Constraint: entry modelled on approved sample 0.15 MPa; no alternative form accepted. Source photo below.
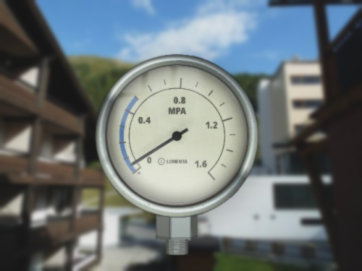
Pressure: 0.05 MPa
